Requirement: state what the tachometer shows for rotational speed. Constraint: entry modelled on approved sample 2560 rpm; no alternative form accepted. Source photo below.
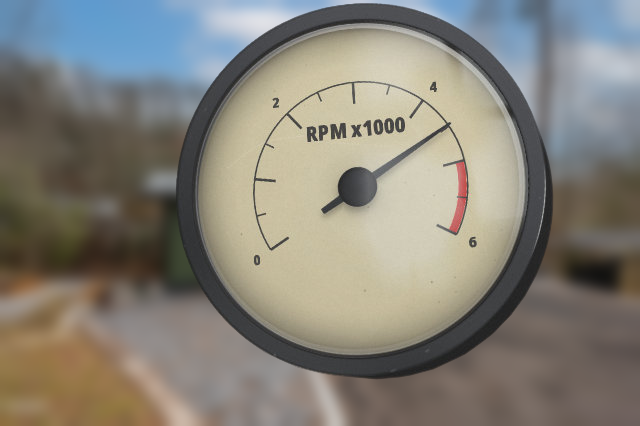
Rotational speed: 4500 rpm
